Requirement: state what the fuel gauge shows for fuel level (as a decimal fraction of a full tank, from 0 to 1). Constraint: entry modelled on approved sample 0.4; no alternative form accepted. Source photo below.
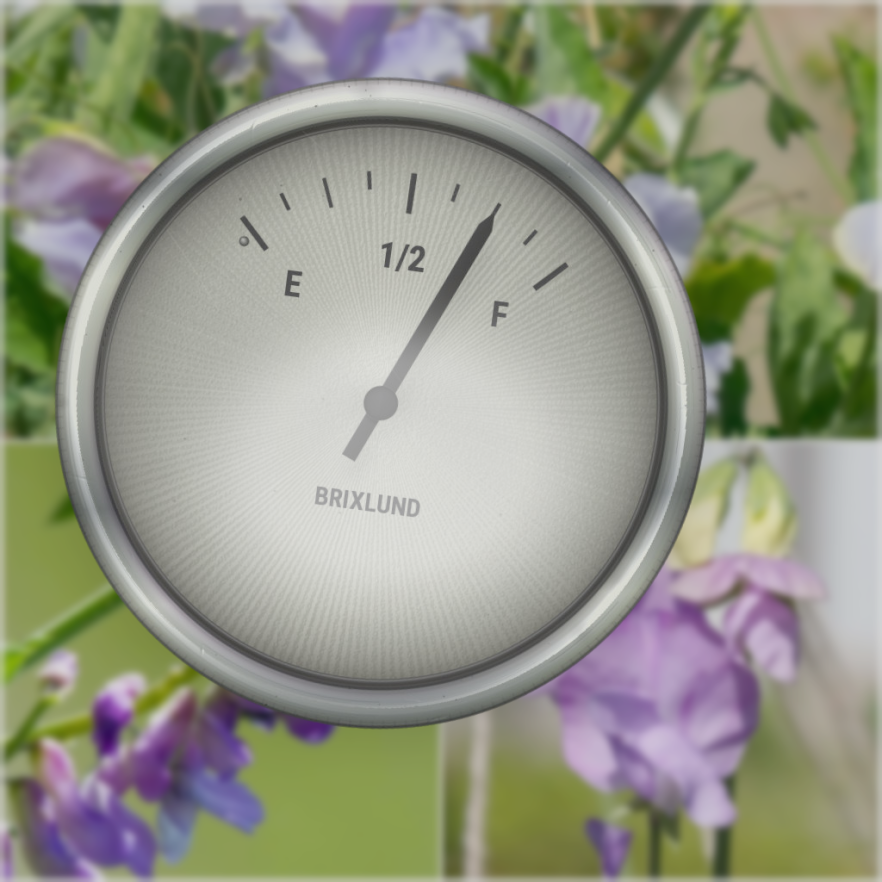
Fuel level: 0.75
